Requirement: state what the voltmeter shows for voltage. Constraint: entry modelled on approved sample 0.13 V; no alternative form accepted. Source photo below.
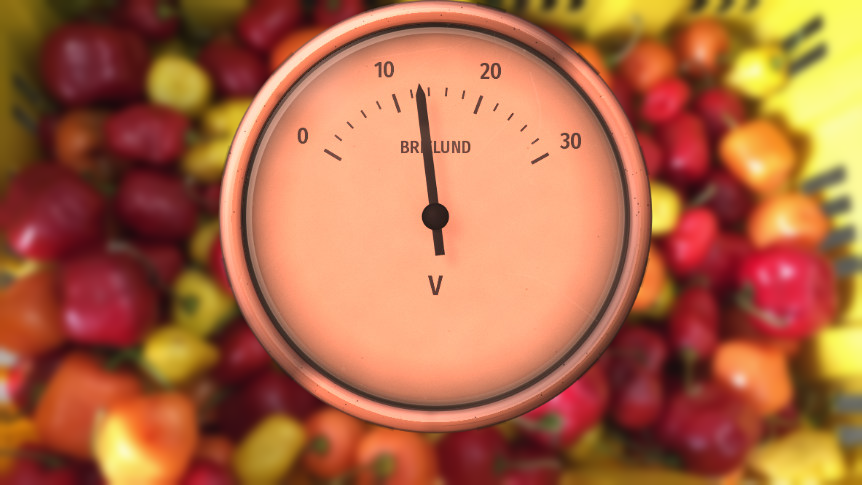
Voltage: 13 V
